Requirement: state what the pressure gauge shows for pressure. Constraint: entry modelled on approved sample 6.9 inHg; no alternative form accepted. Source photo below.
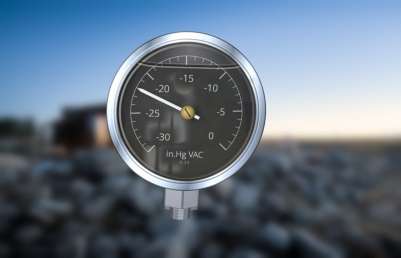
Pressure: -22 inHg
